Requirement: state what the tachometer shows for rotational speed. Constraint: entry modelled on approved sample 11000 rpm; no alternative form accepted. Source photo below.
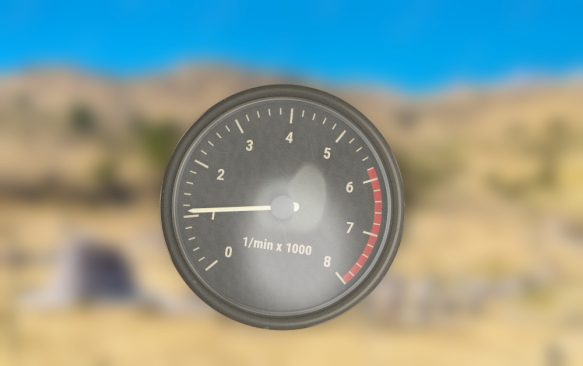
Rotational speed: 1100 rpm
